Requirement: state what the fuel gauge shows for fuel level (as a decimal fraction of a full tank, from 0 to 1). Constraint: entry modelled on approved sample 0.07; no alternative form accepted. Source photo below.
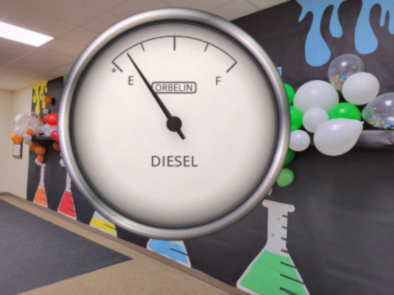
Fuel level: 0.125
